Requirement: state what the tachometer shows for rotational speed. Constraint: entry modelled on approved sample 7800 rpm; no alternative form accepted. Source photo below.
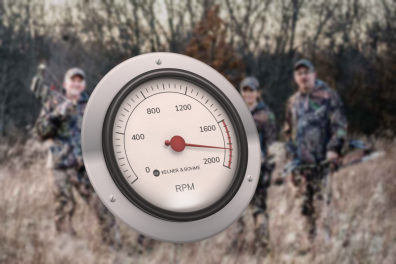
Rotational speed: 1850 rpm
